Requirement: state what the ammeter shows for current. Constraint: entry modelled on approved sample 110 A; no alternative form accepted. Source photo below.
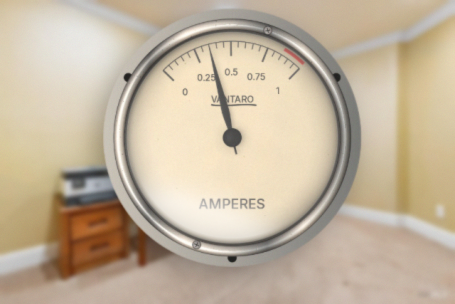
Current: 0.35 A
